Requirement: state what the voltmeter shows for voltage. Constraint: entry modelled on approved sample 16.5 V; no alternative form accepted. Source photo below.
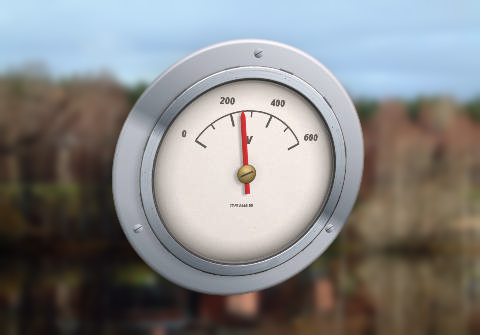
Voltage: 250 V
